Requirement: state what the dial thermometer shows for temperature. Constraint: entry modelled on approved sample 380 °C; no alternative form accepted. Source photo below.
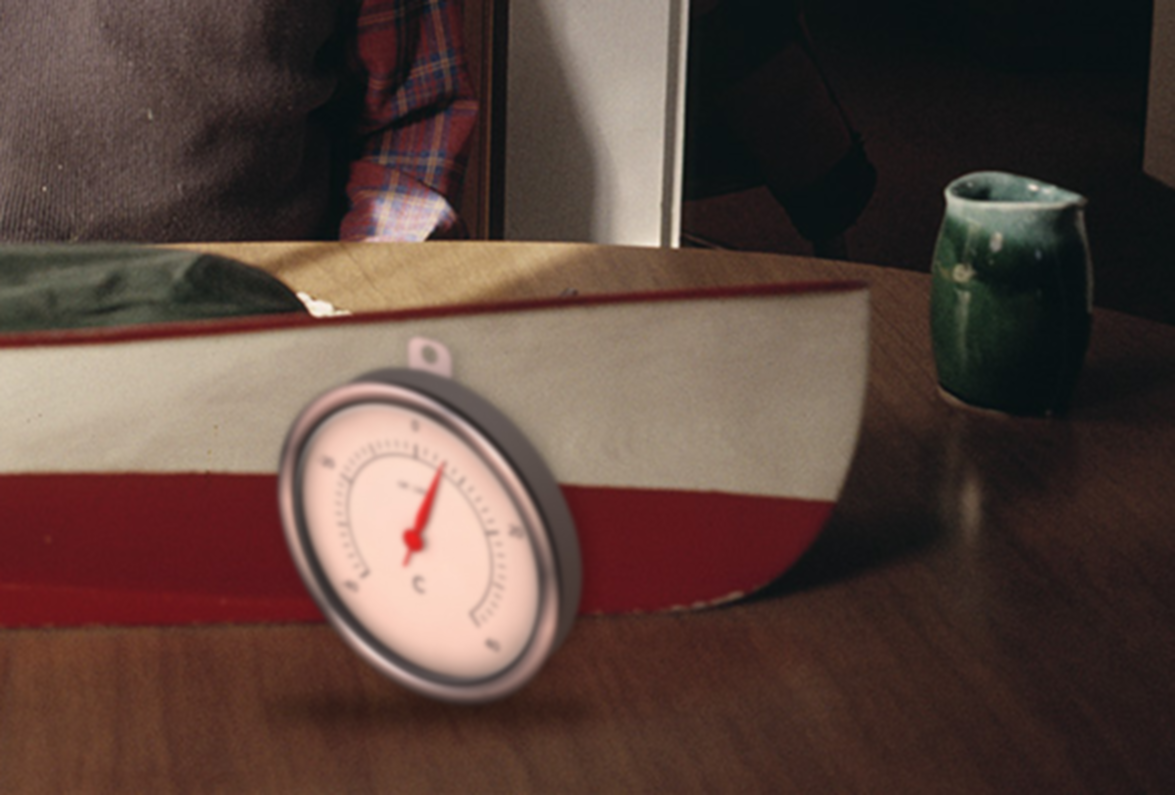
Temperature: 6 °C
